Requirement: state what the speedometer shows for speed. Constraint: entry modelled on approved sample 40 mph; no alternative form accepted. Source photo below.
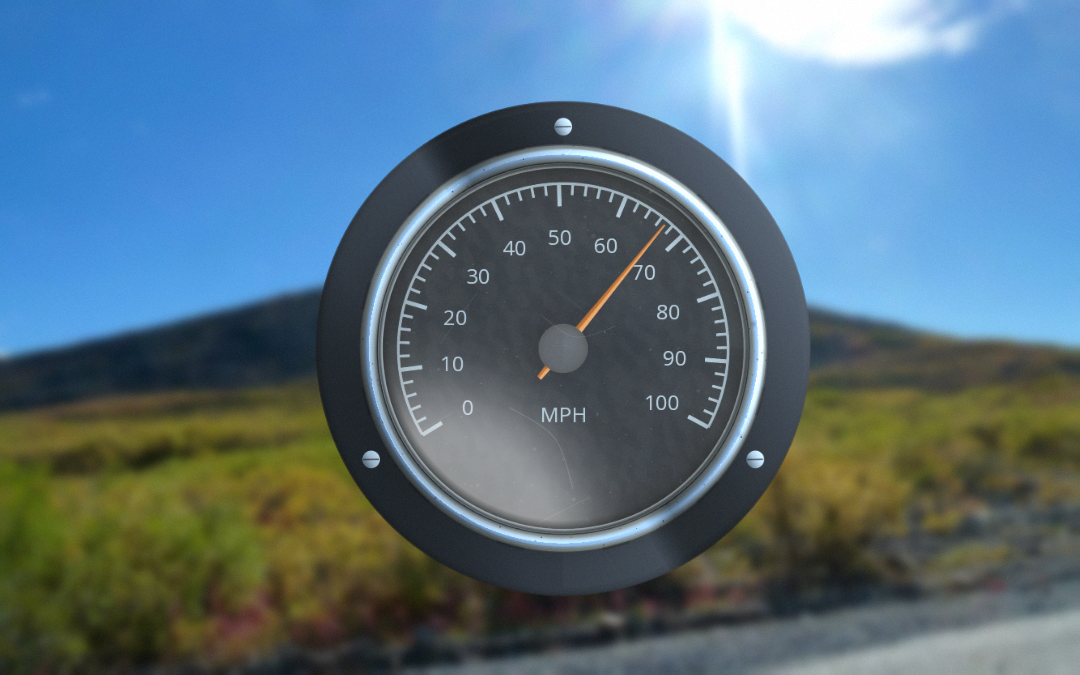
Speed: 67 mph
